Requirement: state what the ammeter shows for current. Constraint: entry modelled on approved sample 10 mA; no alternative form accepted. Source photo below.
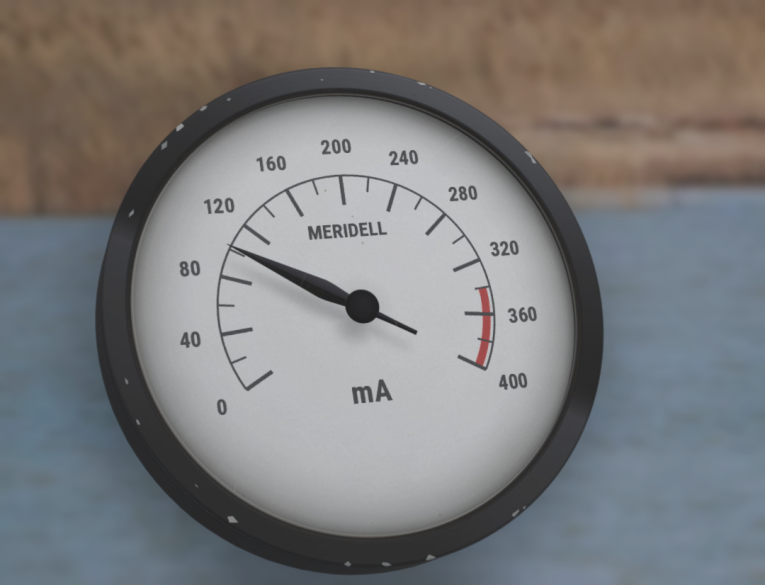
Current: 100 mA
